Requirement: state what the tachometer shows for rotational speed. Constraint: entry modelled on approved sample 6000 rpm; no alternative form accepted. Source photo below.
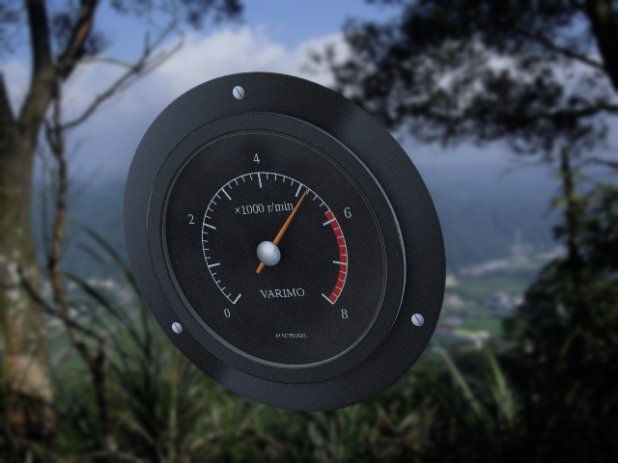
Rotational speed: 5200 rpm
